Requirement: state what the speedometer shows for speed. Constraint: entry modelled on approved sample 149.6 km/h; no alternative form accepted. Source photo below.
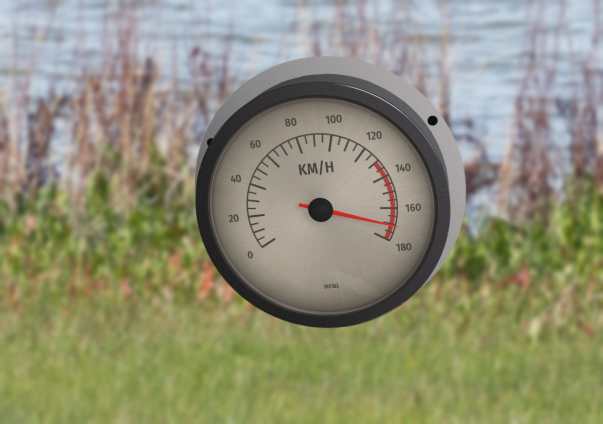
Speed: 170 km/h
